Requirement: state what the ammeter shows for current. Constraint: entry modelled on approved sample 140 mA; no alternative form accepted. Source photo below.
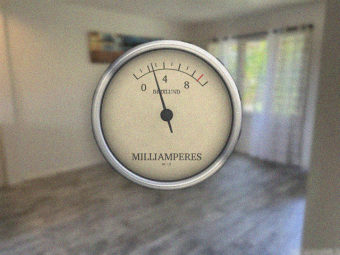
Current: 2.5 mA
